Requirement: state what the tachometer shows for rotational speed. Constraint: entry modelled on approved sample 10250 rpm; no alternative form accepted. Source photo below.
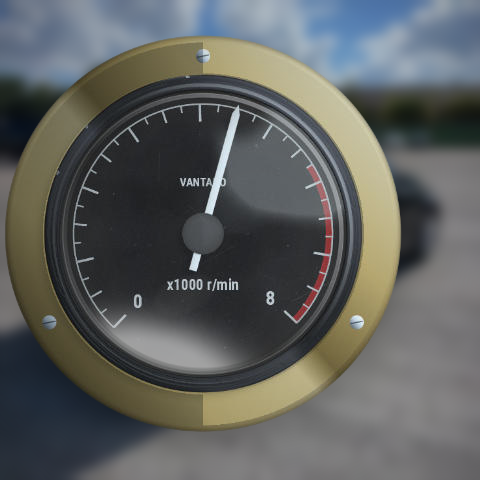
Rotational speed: 4500 rpm
